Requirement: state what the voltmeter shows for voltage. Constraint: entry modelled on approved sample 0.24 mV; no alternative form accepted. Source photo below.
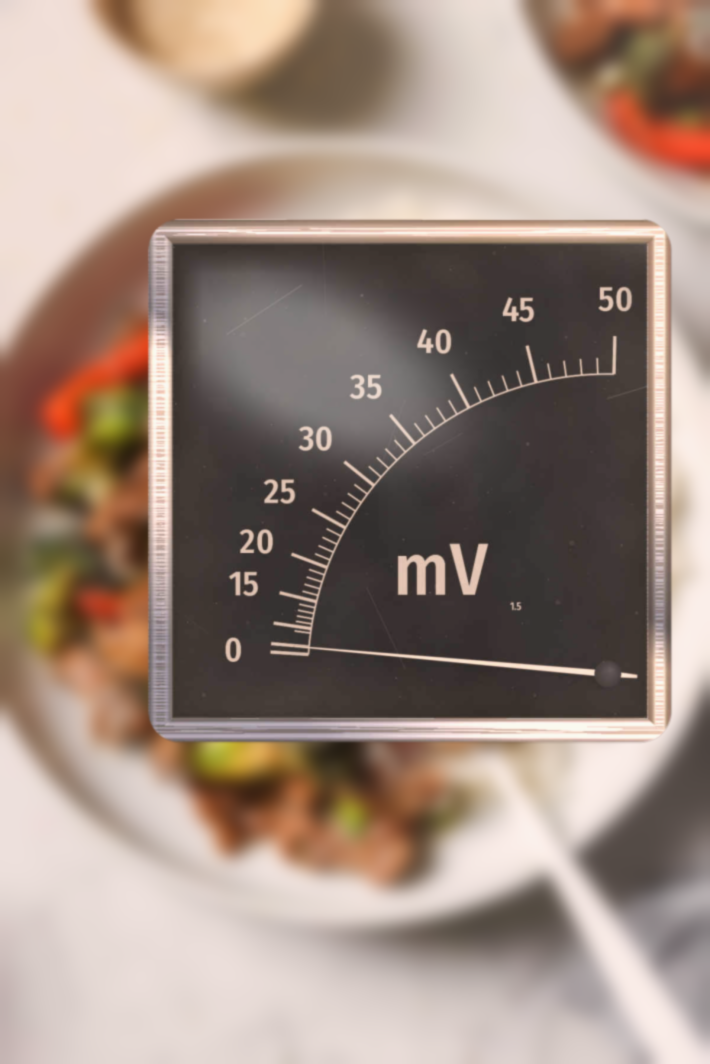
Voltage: 5 mV
